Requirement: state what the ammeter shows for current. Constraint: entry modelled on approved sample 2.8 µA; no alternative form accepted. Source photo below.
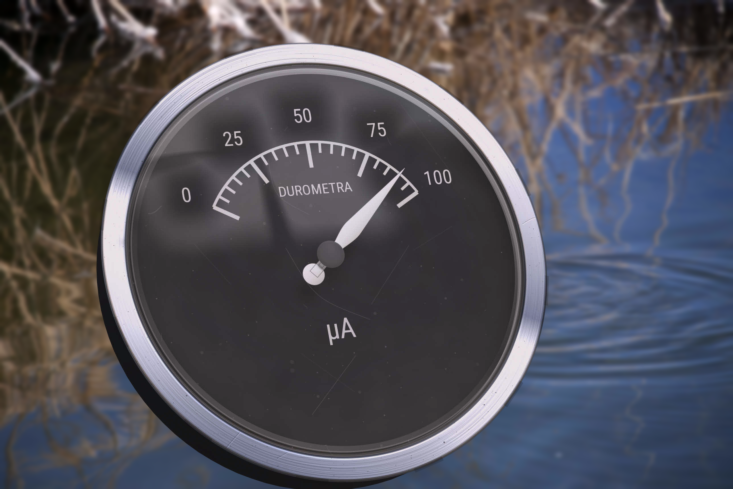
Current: 90 µA
